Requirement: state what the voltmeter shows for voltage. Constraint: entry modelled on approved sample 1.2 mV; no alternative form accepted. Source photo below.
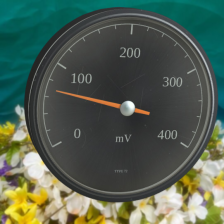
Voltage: 70 mV
